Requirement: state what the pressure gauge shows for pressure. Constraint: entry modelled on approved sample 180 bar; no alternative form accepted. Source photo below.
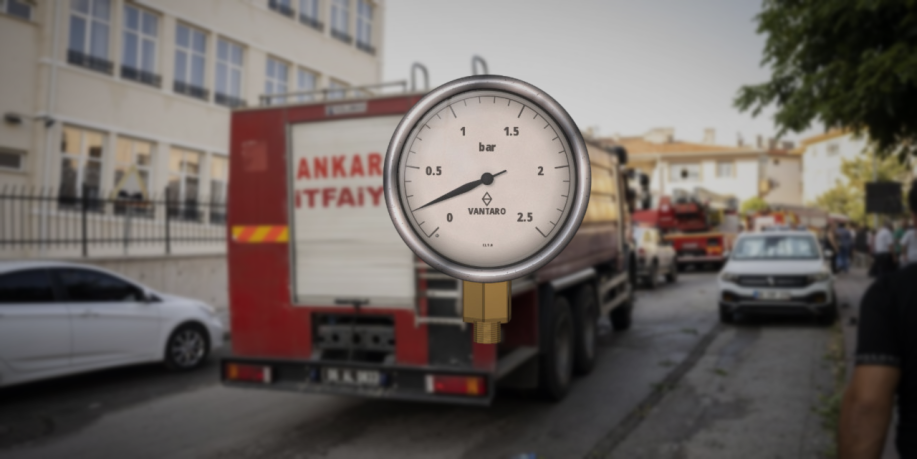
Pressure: 0.2 bar
